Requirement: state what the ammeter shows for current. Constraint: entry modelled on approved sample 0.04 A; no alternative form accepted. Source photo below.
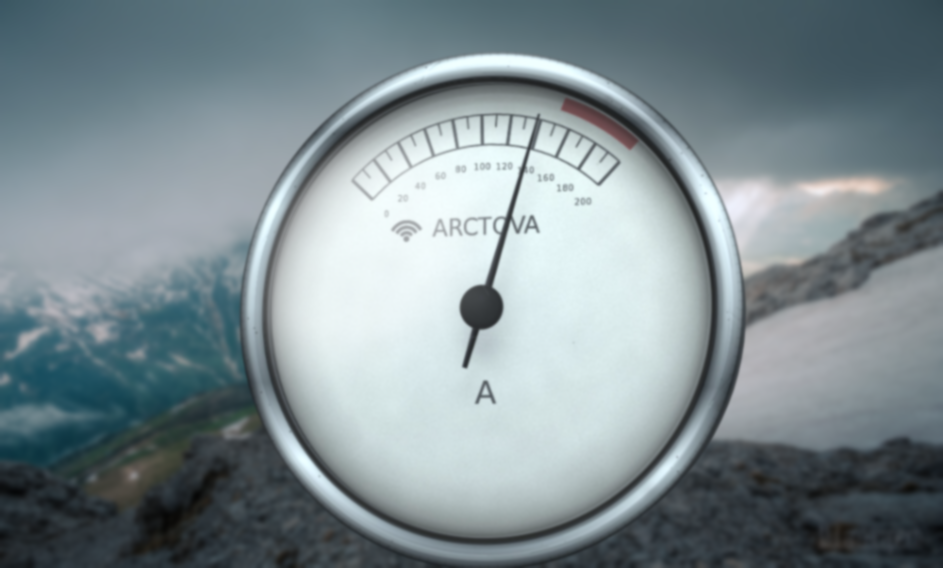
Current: 140 A
